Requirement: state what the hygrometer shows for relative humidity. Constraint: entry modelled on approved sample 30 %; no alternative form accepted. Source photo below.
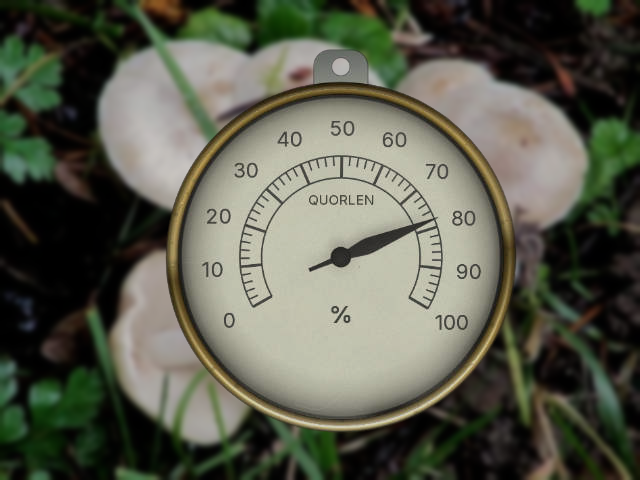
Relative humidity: 78 %
